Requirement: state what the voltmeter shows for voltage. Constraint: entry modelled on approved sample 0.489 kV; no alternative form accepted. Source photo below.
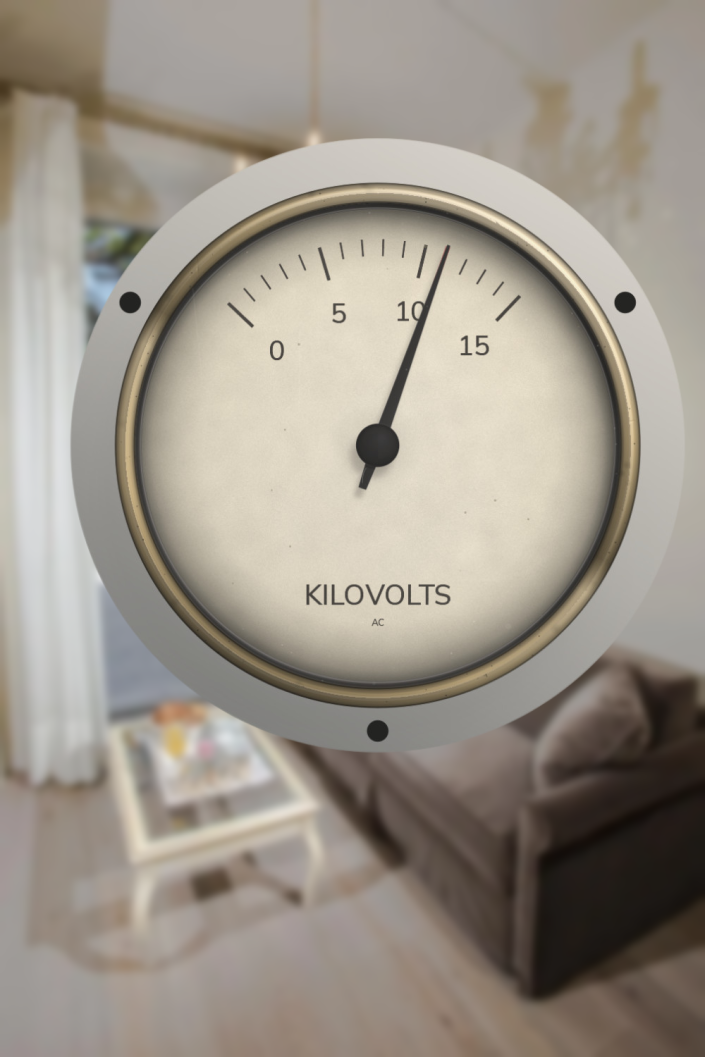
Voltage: 11 kV
